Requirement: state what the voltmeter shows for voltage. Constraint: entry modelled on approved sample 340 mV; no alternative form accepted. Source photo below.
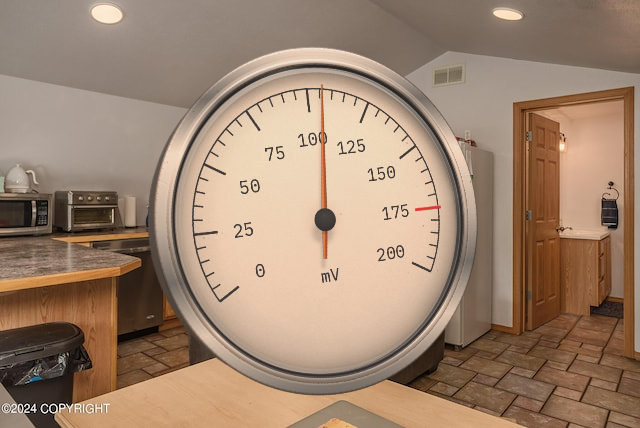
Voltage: 105 mV
